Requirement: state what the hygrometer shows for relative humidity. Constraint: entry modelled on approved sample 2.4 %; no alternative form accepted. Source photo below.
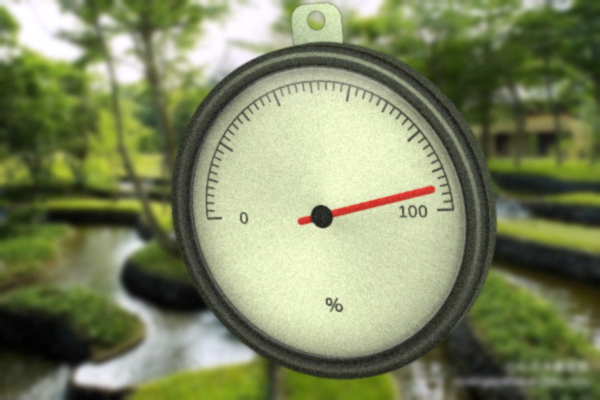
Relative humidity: 94 %
